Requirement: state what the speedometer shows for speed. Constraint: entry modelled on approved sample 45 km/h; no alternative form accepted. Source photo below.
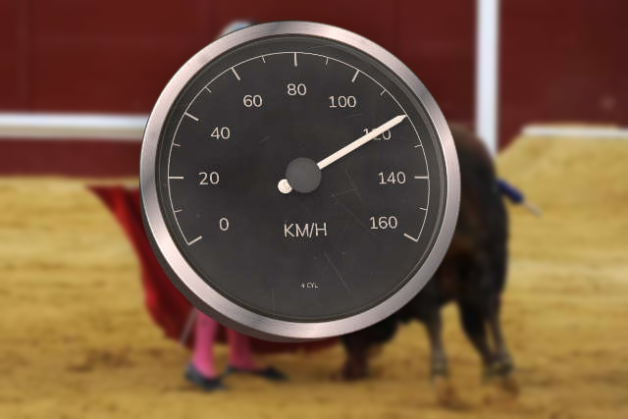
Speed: 120 km/h
